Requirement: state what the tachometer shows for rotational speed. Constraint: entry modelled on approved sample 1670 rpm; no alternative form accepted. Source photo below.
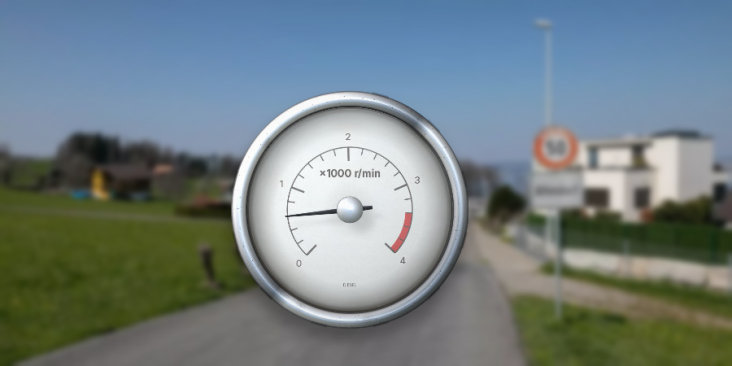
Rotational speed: 600 rpm
